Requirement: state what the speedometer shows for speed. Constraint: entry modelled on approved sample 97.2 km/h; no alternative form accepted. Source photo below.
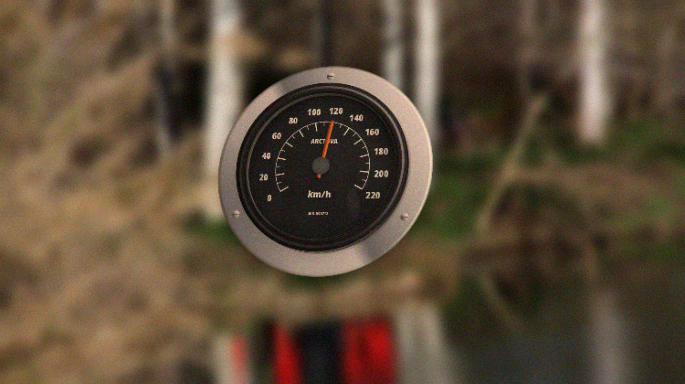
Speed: 120 km/h
